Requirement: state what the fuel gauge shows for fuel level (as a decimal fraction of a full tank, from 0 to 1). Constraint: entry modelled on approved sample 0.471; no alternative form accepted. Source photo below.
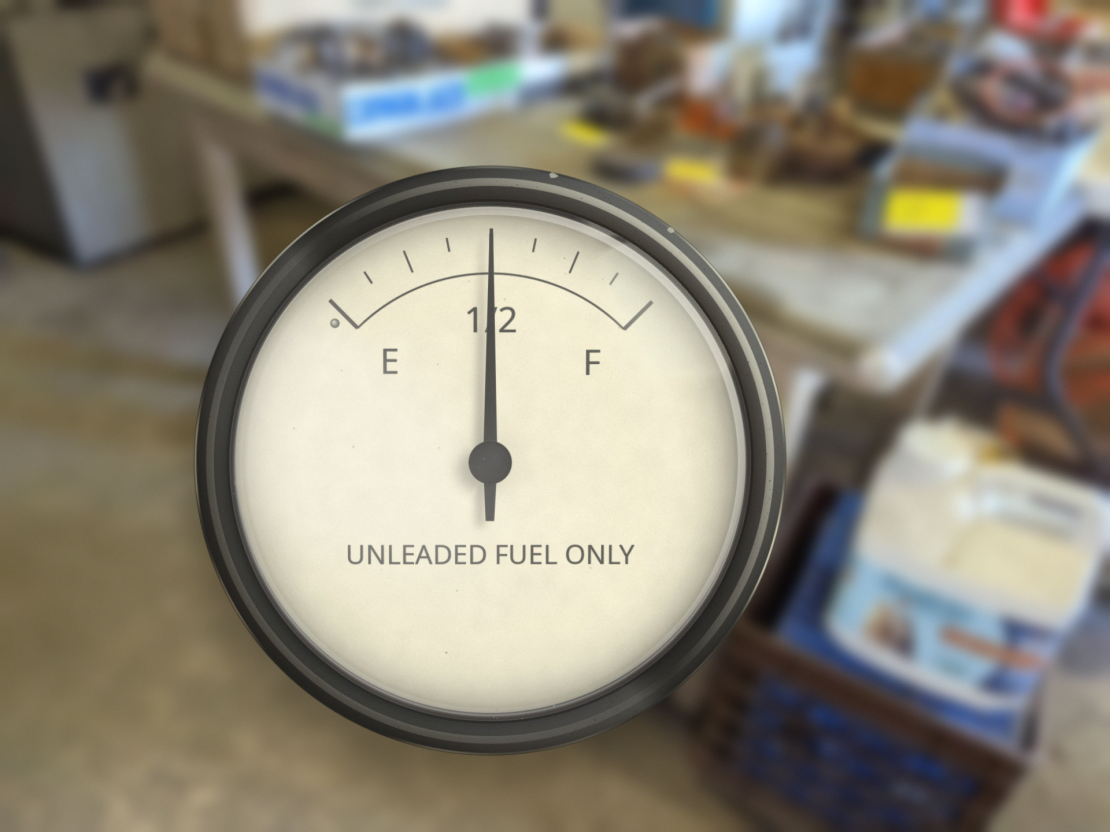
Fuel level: 0.5
